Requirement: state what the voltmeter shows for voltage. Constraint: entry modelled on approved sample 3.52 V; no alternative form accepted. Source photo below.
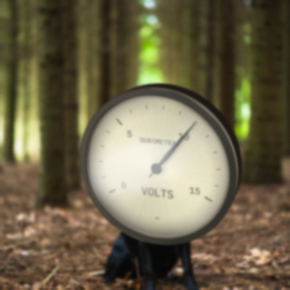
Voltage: 10 V
